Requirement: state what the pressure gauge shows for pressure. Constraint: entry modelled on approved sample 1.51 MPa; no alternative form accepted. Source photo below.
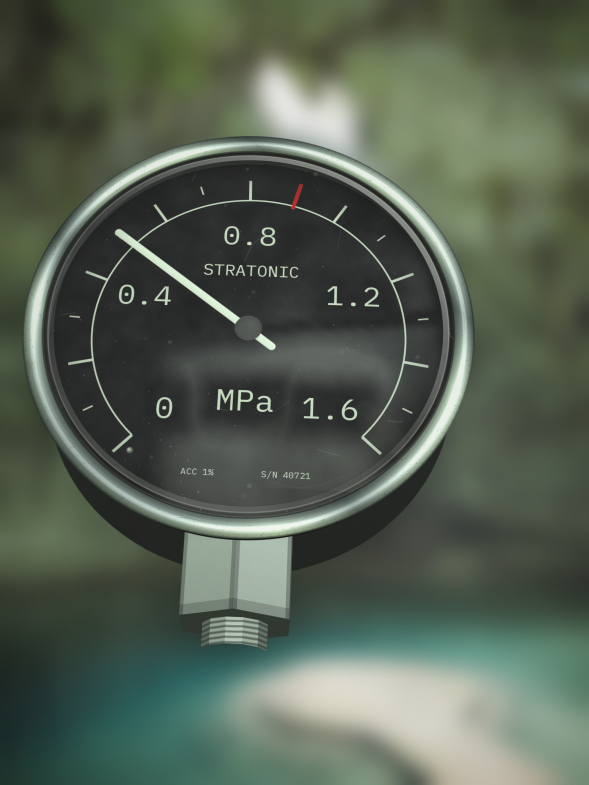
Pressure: 0.5 MPa
